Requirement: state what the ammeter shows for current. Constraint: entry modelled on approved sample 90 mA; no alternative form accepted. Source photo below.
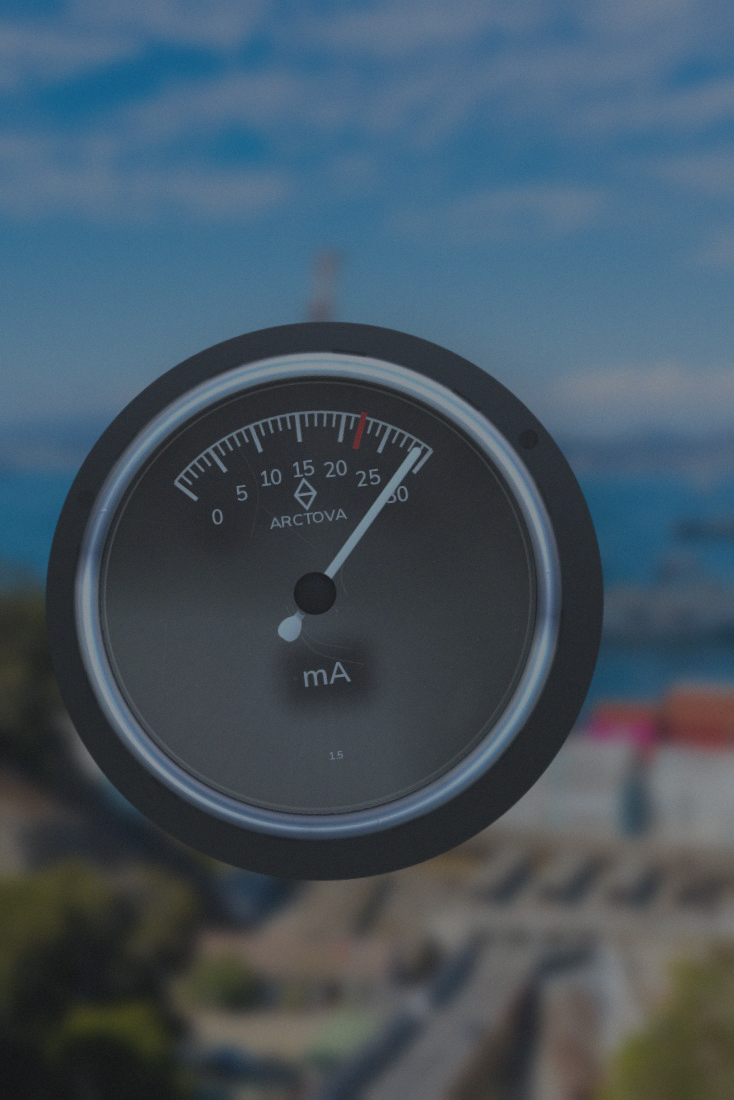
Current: 29 mA
